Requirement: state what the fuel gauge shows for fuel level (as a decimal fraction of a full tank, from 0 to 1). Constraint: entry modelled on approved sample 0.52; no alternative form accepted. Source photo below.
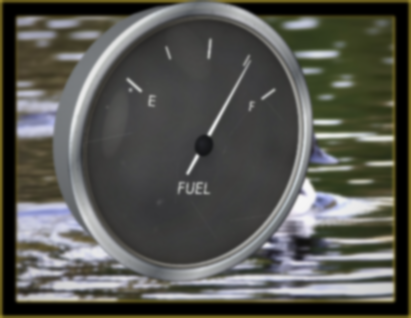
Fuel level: 0.75
